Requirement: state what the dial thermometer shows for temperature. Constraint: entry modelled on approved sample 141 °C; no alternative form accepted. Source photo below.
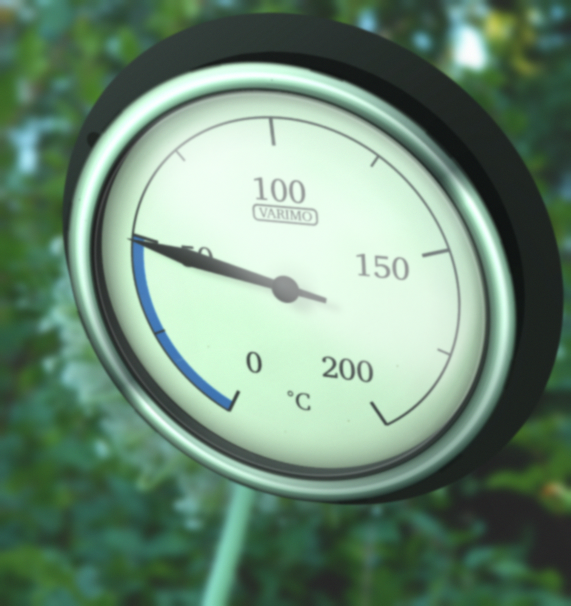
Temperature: 50 °C
